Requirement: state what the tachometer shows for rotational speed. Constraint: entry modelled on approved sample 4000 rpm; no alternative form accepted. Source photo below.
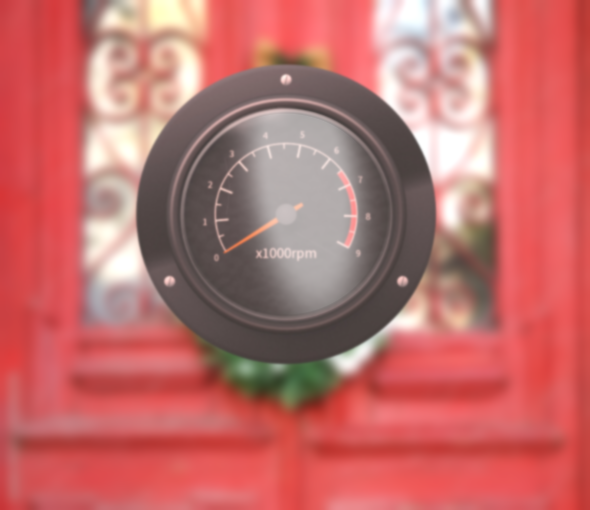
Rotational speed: 0 rpm
